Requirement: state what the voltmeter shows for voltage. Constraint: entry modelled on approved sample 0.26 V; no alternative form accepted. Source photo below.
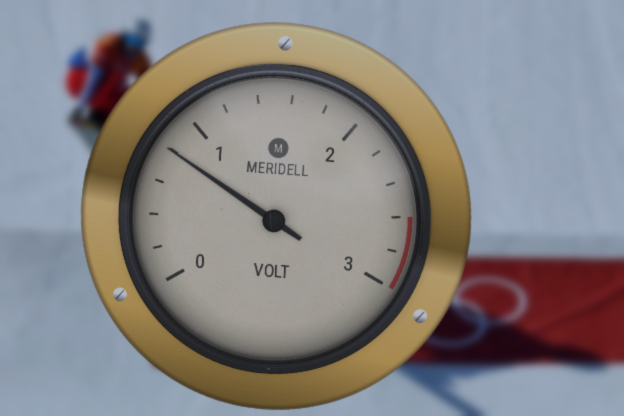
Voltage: 0.8 V
